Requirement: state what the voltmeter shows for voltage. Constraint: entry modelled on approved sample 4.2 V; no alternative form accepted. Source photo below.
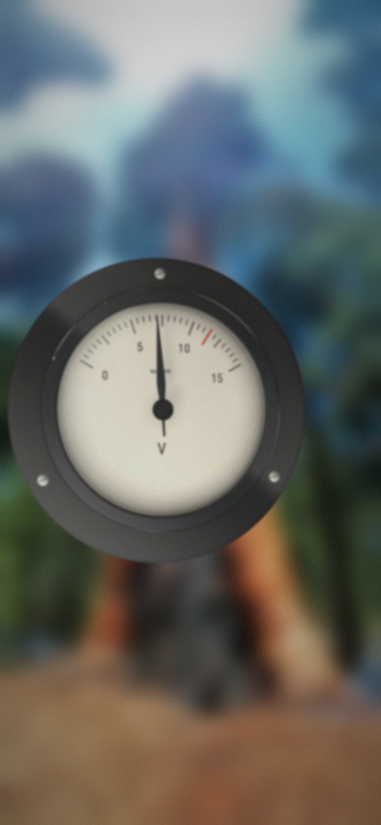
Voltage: 7 V
